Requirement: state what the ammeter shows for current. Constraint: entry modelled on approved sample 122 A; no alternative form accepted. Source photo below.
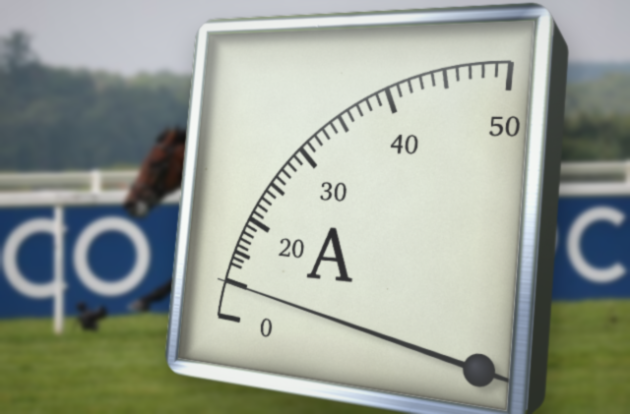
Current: 10 A
